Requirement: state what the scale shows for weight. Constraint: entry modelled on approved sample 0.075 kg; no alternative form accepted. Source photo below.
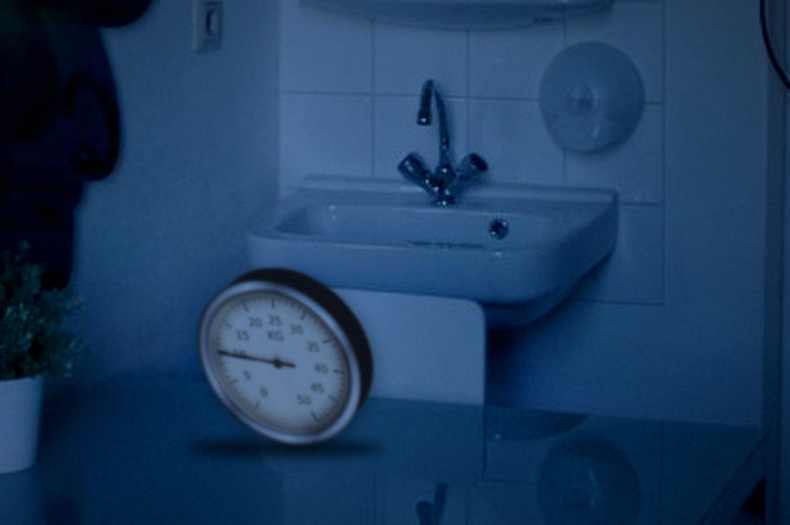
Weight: 10 kg
